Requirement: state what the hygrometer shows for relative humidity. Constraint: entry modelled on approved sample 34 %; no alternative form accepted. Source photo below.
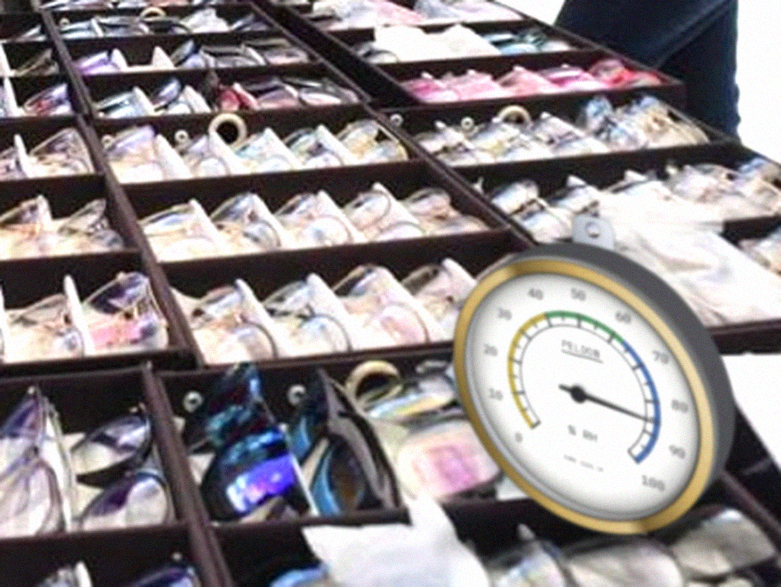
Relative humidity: 85 %
